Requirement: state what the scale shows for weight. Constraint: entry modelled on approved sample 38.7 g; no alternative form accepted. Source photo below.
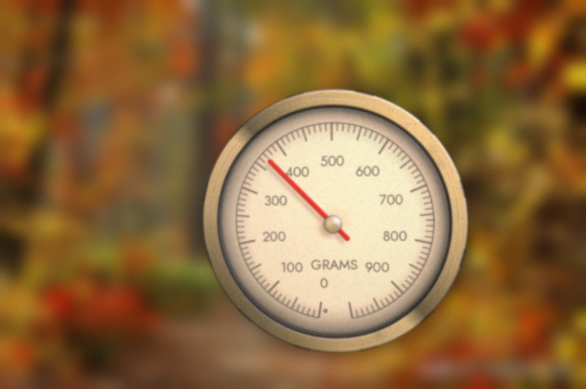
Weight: 370 g
